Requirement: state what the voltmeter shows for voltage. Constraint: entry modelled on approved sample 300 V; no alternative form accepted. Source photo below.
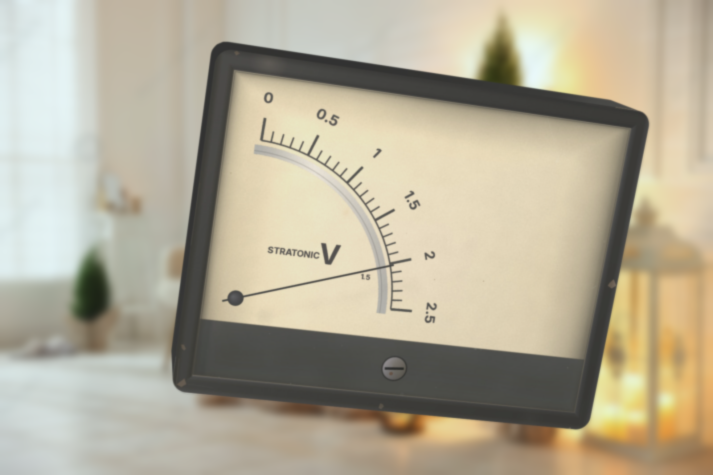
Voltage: 2 V
